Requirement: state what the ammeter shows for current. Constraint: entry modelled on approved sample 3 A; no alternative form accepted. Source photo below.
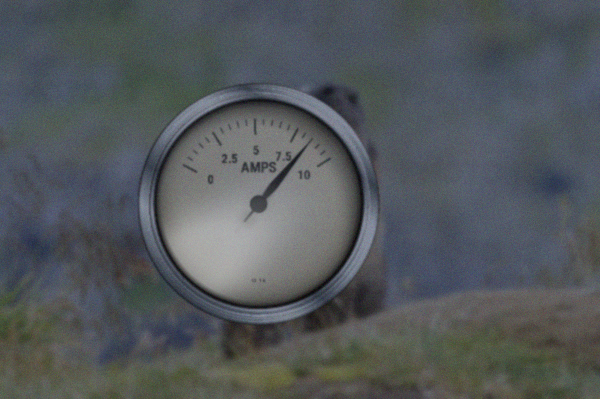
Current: 8.5 A
